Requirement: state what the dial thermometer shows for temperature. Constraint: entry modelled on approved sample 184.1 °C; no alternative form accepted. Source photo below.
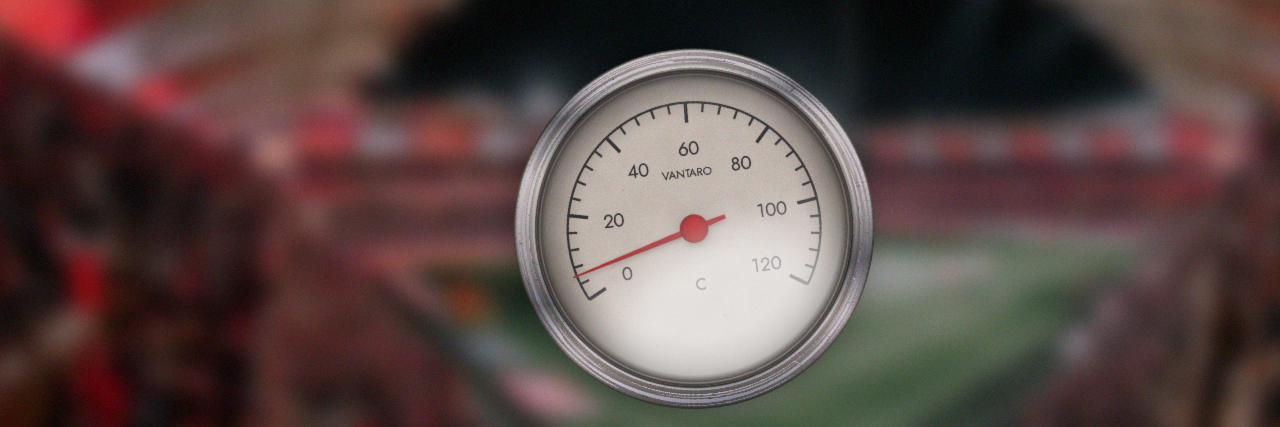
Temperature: 6 °C
